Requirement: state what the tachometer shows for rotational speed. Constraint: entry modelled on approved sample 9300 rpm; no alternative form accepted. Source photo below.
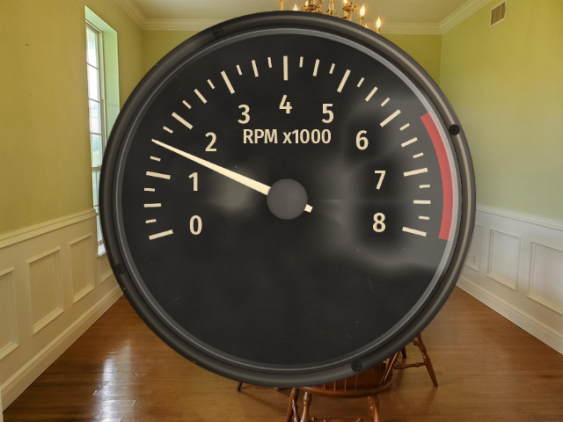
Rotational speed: 1500 rpm
